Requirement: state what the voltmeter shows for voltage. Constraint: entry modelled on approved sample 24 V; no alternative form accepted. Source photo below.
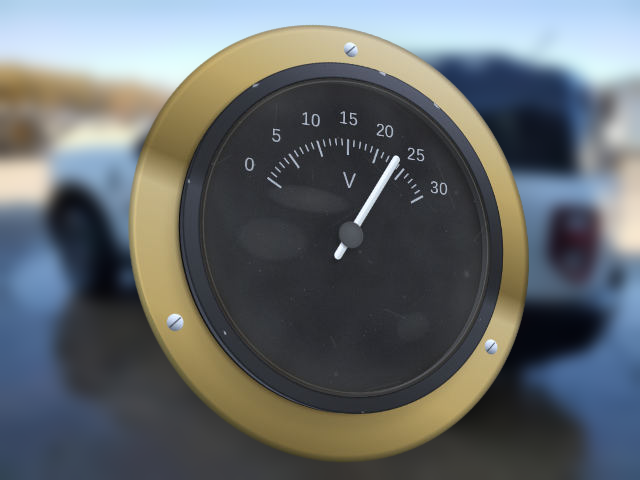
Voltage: 23 V
